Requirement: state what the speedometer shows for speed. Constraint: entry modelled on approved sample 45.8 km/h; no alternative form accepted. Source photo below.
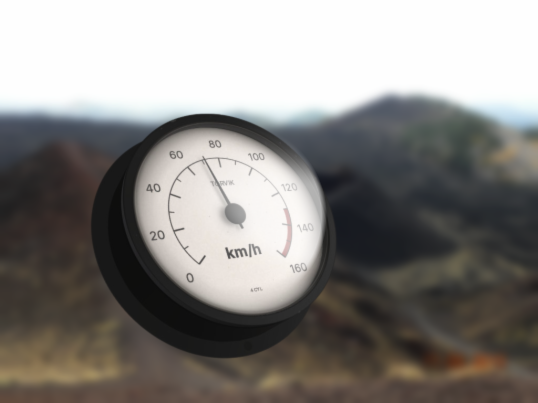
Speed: 70 km/h
